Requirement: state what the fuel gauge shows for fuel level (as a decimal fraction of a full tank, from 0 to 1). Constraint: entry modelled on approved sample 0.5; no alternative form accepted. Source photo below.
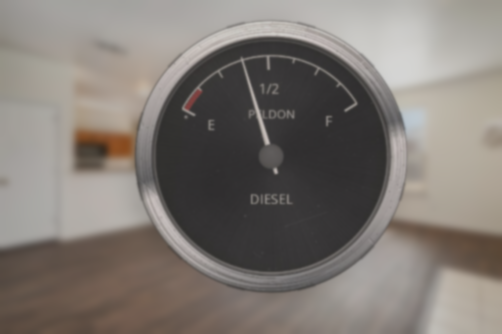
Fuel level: 0.375
